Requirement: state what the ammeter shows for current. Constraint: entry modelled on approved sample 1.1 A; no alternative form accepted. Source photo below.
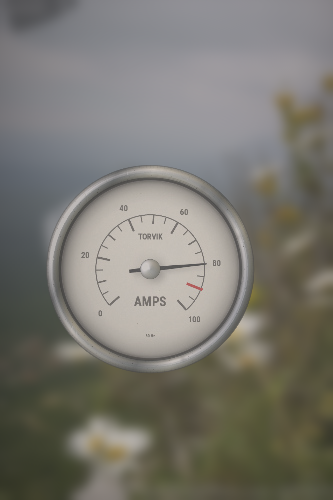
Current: 80 A
